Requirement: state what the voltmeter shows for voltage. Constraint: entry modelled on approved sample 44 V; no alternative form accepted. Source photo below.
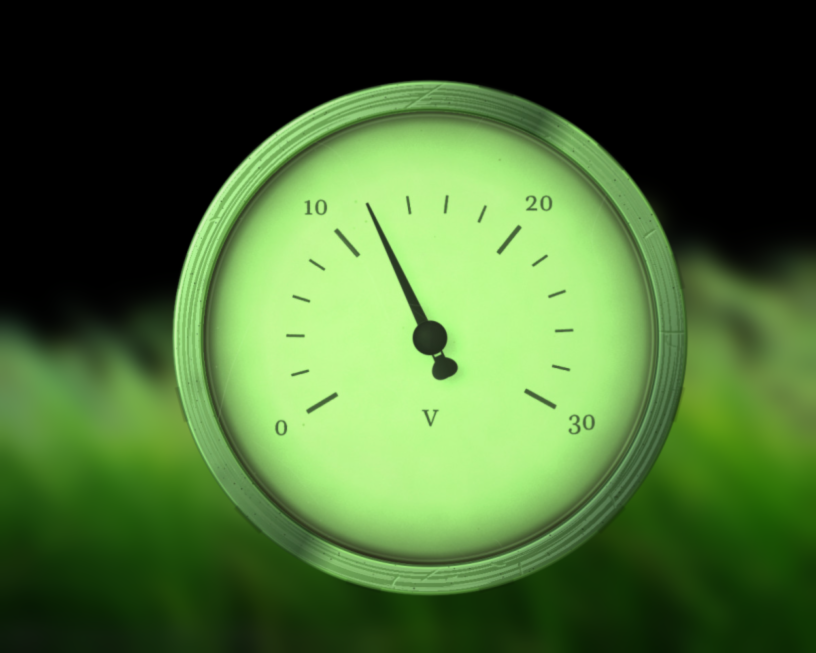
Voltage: 12 V
